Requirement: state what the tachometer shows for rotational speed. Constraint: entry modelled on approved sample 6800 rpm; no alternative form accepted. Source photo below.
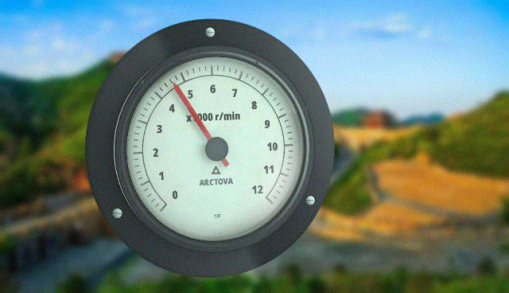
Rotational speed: 4600 rpm
